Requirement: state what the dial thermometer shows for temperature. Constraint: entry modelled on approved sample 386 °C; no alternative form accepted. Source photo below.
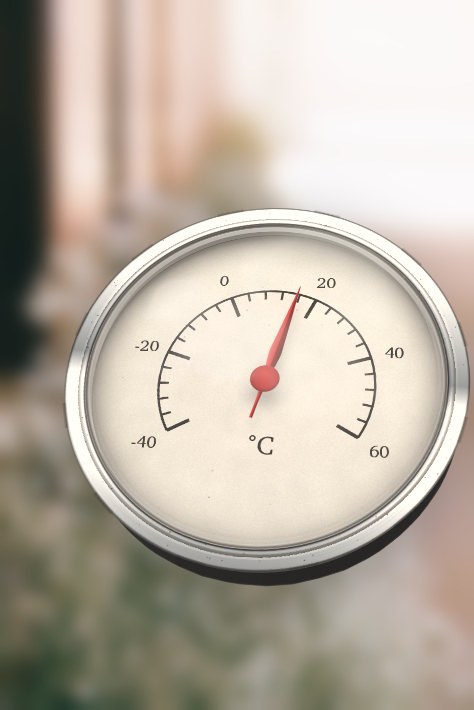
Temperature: 16 °C
